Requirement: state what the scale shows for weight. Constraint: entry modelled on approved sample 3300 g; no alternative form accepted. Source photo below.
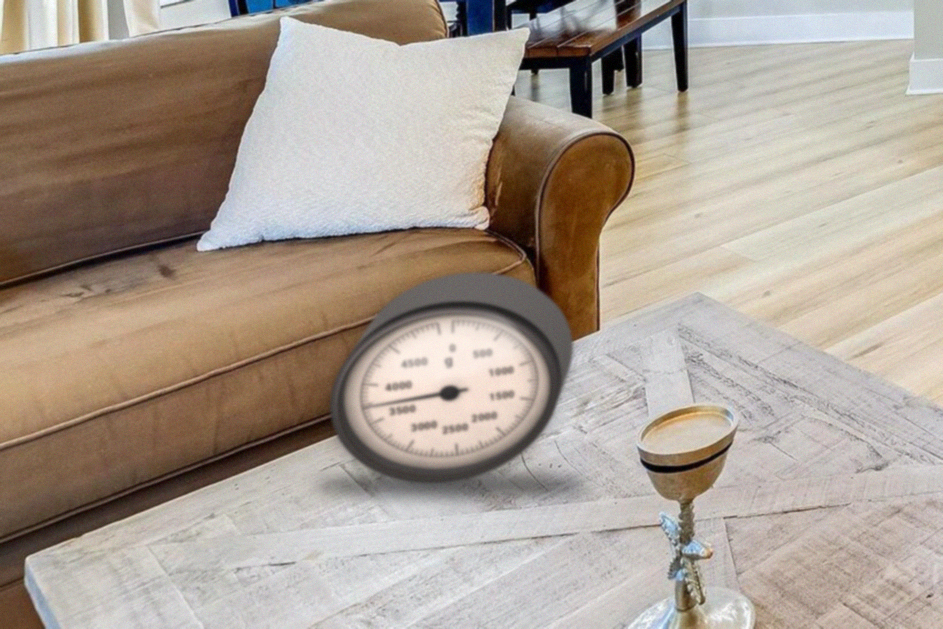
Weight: 3750 g
